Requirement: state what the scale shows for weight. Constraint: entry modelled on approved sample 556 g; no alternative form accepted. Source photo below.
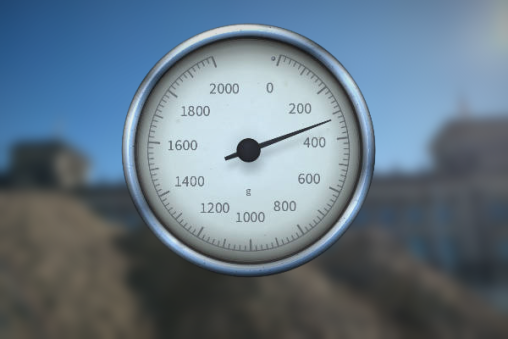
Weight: 320 g
